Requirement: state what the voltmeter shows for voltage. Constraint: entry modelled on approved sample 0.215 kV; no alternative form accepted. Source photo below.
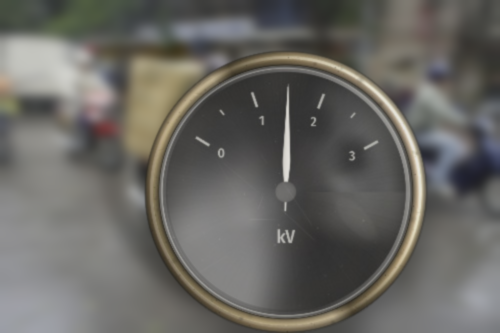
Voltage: 1.5 kV
